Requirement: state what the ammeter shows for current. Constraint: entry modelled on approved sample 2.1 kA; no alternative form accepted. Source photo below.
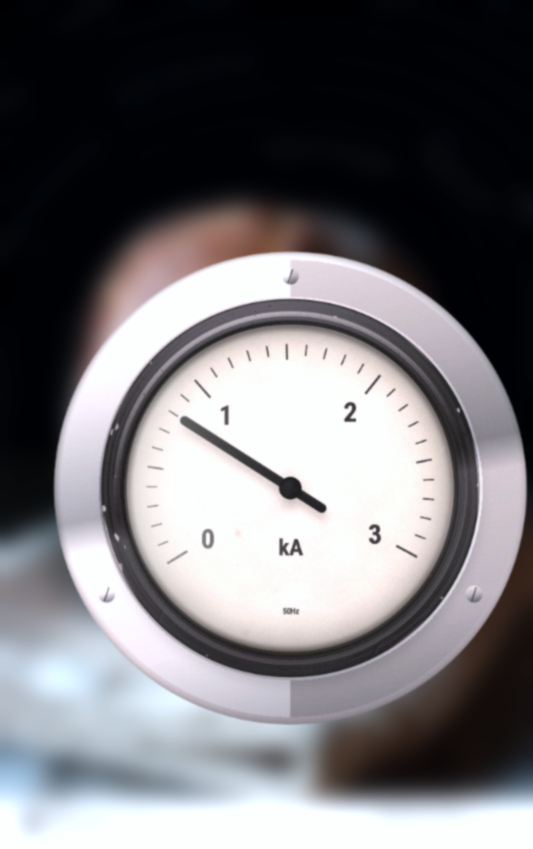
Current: 0.8 kA
